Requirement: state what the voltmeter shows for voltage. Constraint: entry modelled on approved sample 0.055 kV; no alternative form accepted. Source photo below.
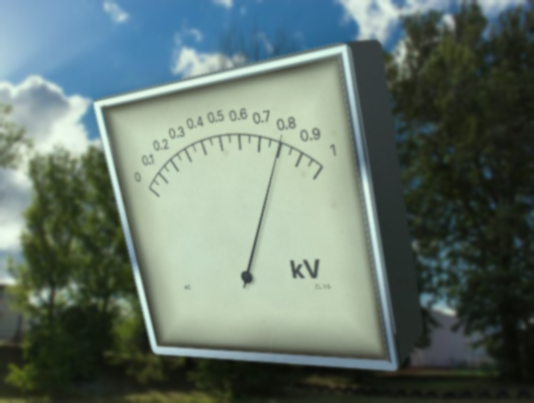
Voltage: 0.8 kV
